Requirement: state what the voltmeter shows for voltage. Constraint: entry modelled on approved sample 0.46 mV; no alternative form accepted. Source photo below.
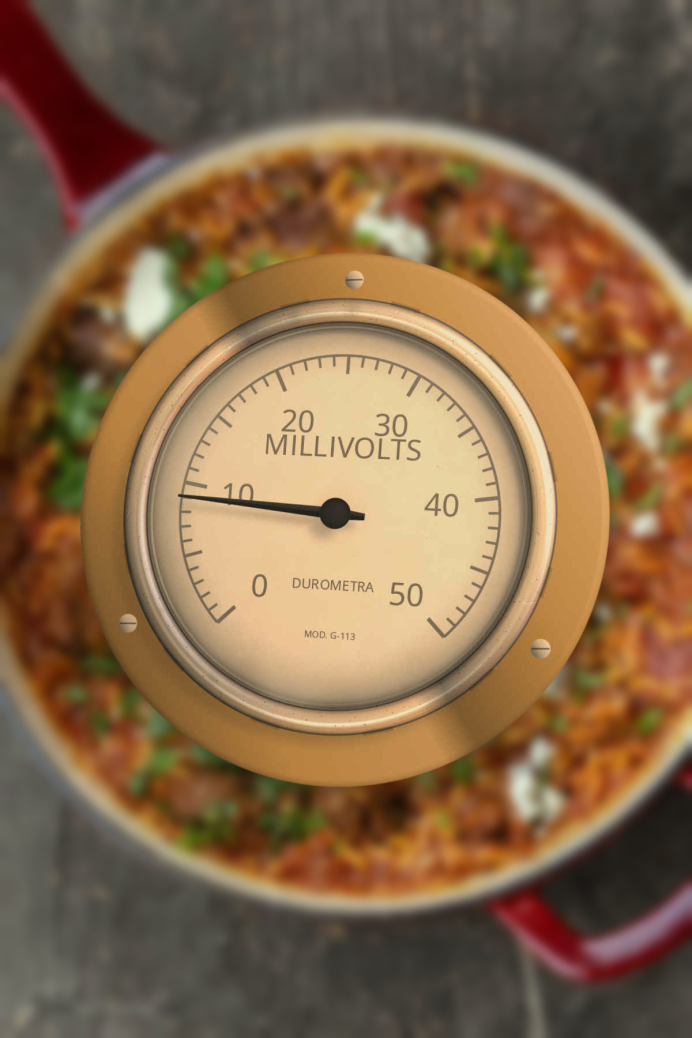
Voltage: 9 mV
